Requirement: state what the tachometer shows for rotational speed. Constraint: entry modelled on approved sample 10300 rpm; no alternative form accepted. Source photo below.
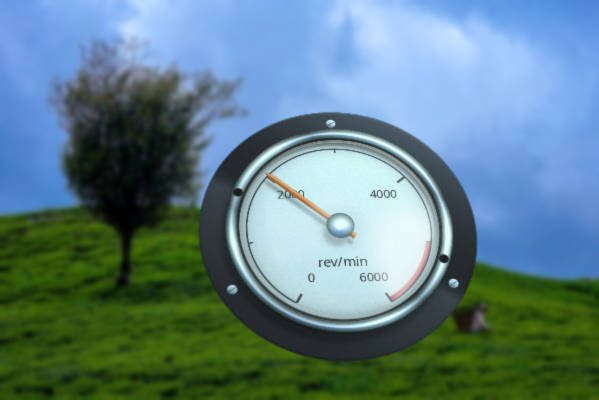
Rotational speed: 2000 rpm
